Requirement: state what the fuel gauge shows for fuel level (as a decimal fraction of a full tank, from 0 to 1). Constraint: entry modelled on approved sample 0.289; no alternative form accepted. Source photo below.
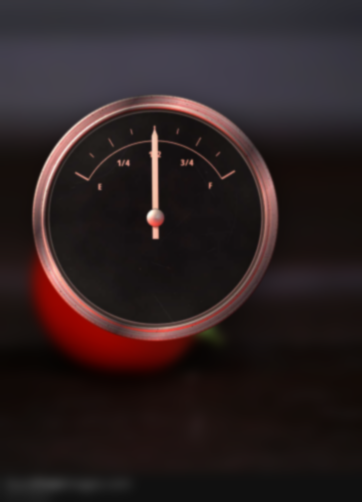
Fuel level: 0.5
